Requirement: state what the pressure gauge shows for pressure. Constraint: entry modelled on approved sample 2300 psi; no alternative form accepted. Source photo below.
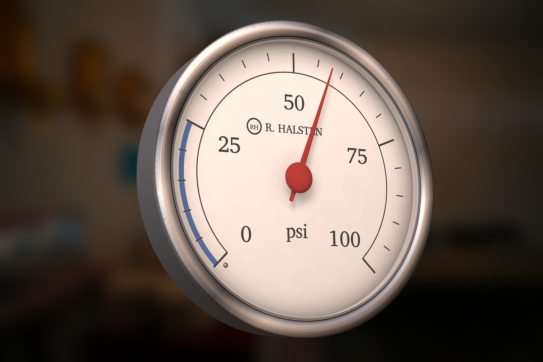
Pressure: 57.5 psi
